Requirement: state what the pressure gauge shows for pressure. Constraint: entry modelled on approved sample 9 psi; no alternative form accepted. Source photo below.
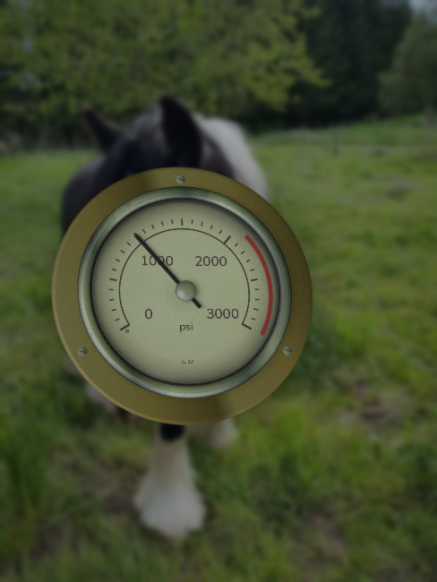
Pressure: 1000 psi
